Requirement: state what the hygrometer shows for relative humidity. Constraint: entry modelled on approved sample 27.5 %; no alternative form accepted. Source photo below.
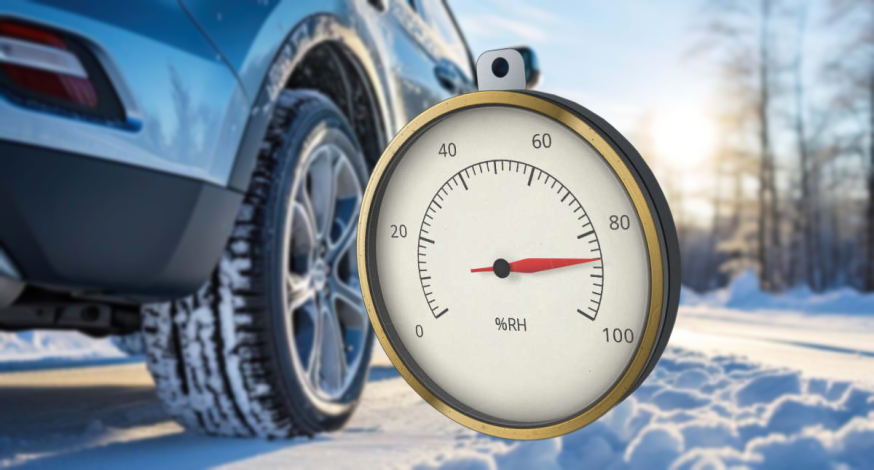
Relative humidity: 86 %
